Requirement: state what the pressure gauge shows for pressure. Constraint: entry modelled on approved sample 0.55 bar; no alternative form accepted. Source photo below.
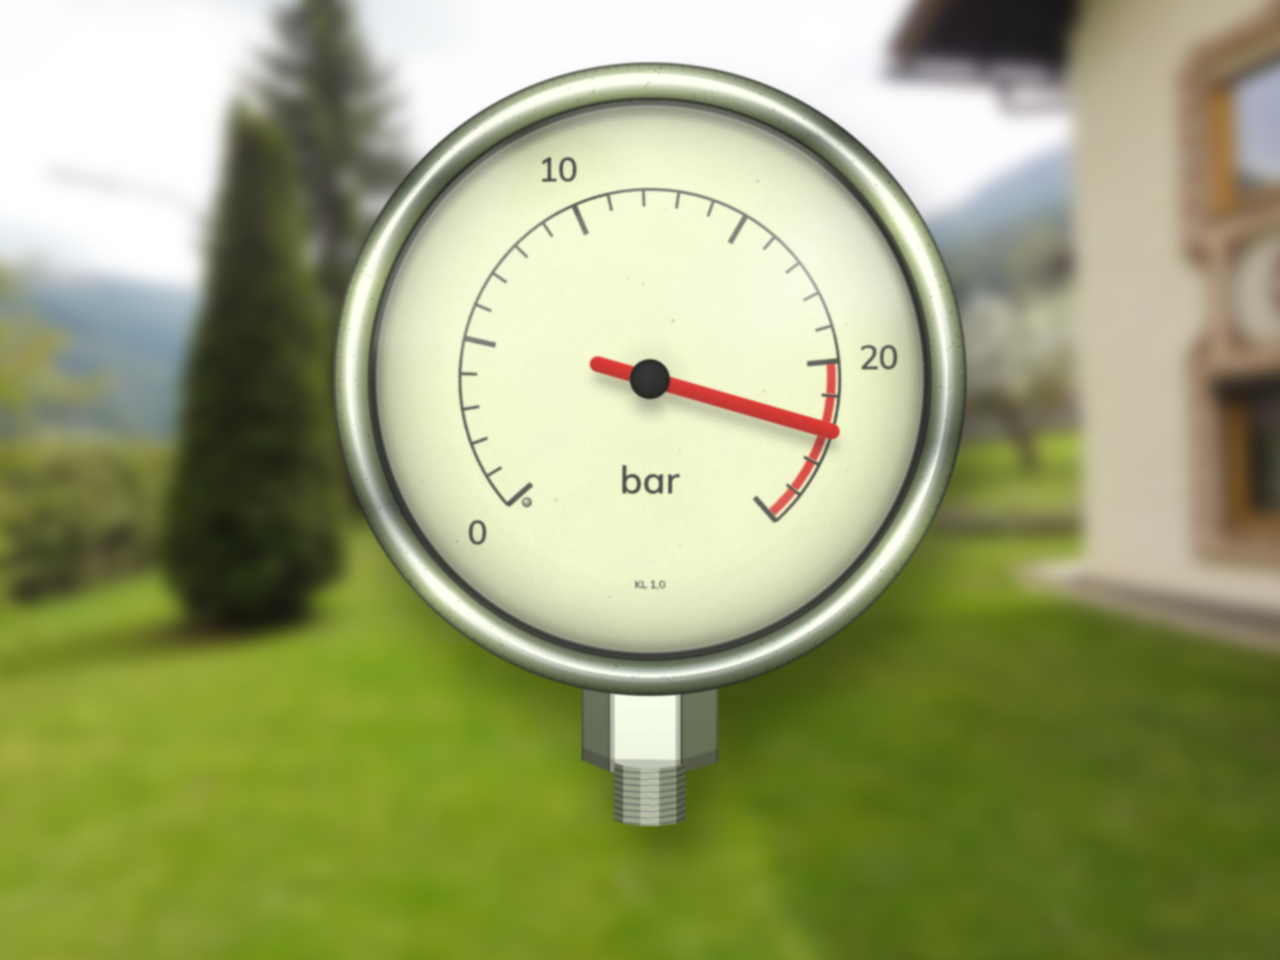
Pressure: 22 bar
